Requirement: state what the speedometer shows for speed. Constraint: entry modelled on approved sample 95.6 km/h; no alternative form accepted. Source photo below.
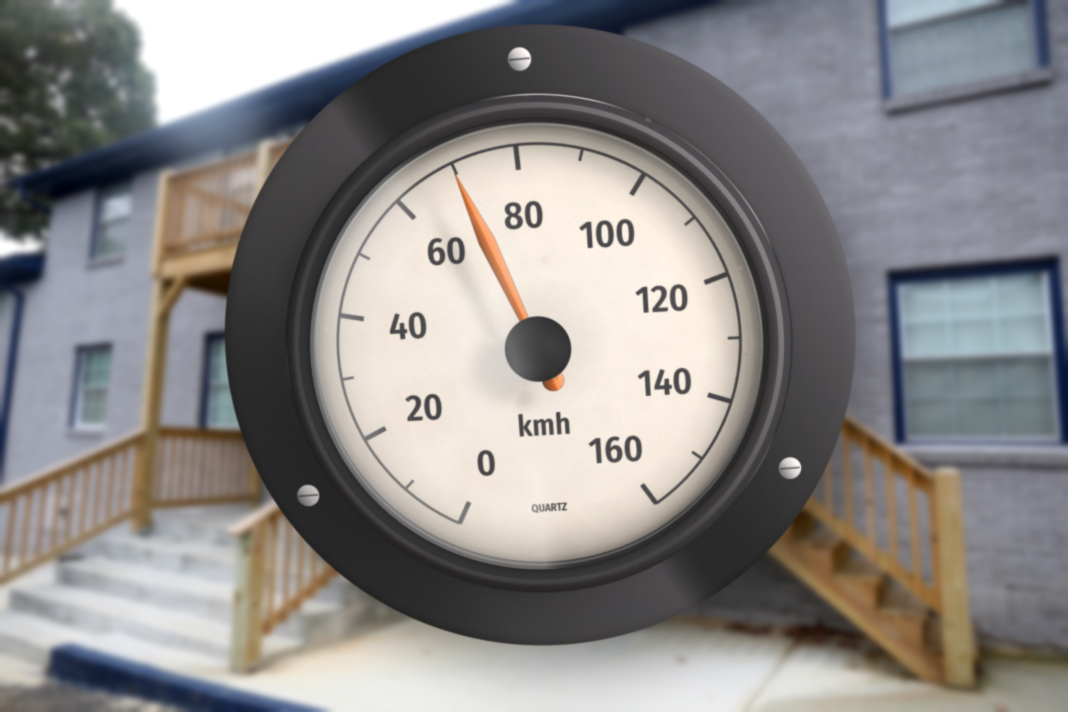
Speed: 70 km/h
